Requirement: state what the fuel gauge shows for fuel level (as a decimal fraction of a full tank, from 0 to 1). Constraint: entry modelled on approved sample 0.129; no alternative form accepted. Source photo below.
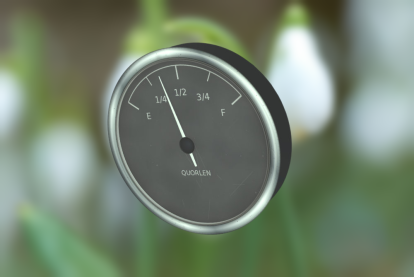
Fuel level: 0.375
